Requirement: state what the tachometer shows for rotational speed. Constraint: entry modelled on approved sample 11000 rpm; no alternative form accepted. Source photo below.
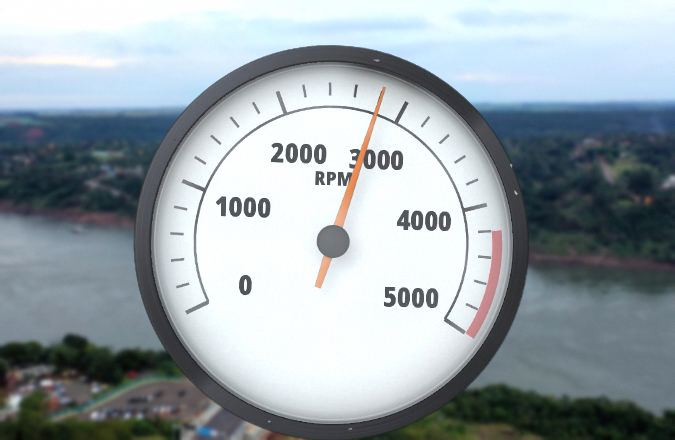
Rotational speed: 2800 rpm
